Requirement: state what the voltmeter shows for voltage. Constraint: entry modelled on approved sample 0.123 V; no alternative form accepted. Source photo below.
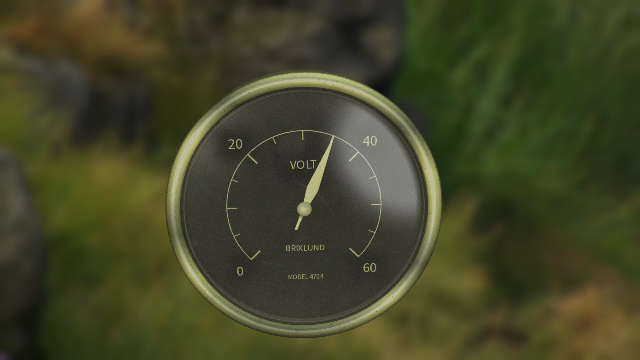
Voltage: 35 V
